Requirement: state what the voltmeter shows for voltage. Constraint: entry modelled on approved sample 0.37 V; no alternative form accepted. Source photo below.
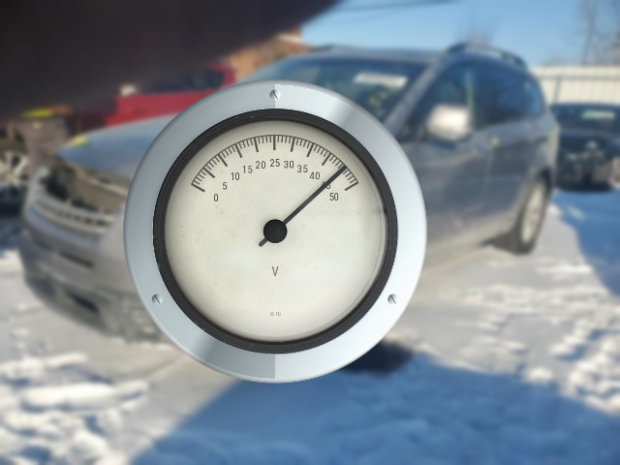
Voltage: 45 V
